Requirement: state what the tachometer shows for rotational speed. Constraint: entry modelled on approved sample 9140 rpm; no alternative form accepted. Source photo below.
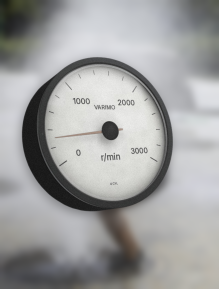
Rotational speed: 300 rpm
